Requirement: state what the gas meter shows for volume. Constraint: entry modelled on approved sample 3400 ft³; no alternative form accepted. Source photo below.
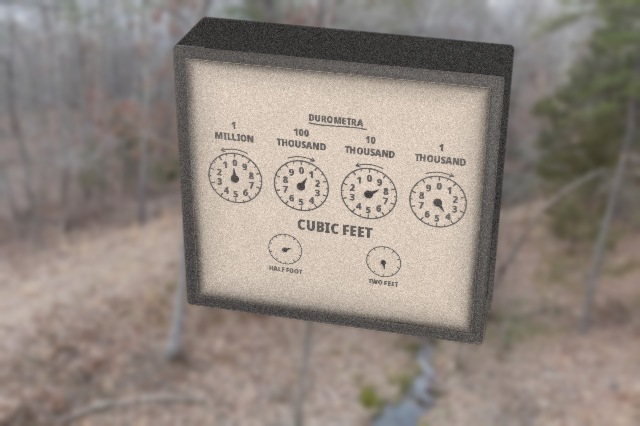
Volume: 8400 ft³
